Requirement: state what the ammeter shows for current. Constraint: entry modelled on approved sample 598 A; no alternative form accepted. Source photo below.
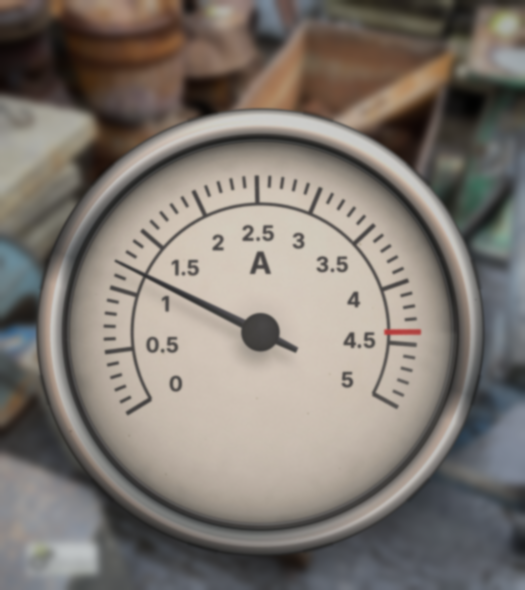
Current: 1.2 A
